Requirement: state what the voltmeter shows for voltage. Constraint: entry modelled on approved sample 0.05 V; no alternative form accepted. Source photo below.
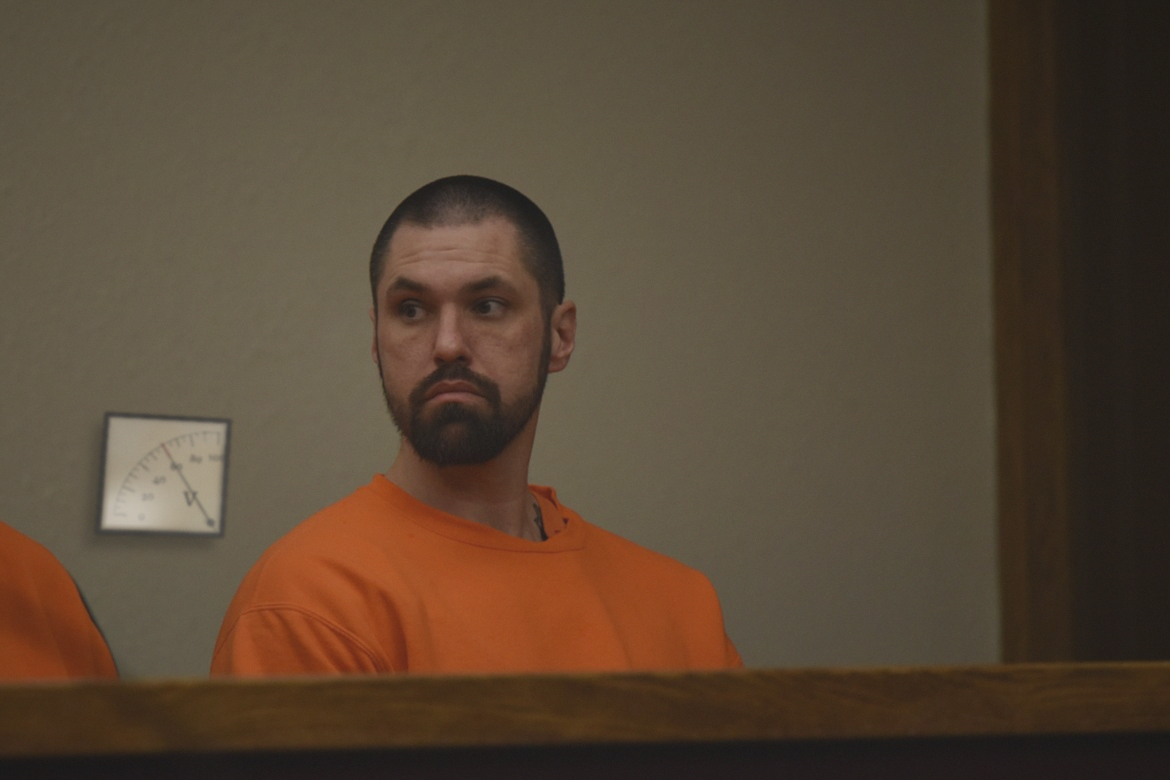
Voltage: 60 V
